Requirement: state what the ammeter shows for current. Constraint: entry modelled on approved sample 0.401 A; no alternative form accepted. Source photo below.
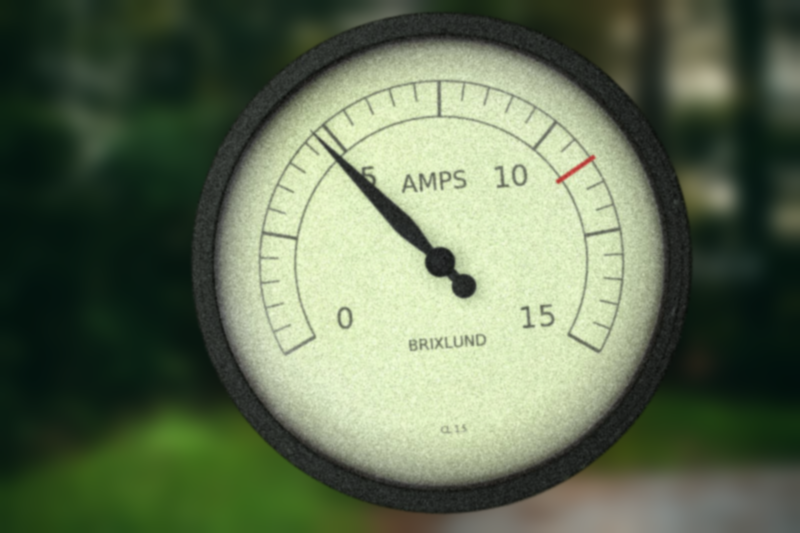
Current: 4.75 A
